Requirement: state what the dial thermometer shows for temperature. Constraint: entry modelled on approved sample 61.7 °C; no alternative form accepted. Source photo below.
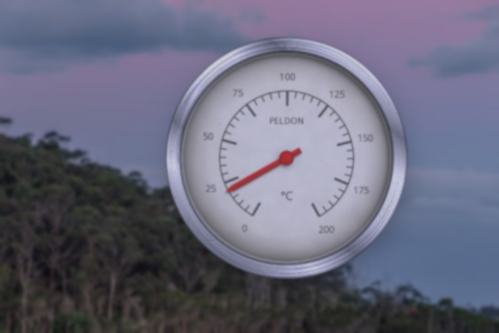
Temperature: 20 °C
